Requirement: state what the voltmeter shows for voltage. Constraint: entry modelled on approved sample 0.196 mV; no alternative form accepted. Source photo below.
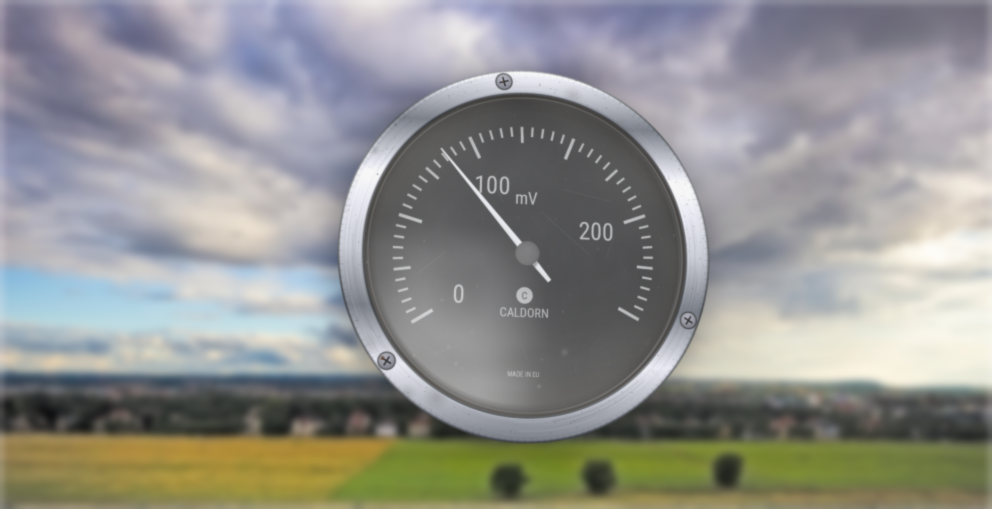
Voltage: 85 mV
